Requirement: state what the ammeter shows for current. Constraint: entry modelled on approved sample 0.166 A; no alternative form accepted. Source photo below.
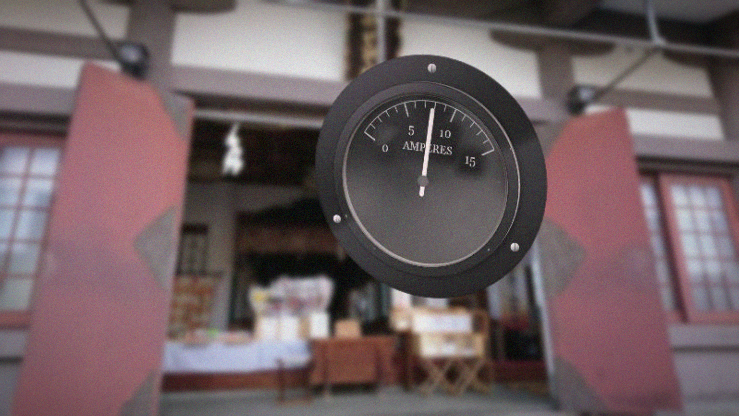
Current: 8 A
